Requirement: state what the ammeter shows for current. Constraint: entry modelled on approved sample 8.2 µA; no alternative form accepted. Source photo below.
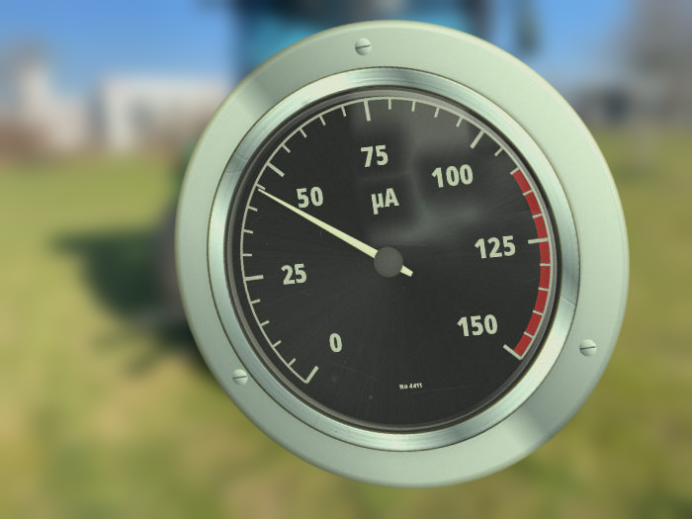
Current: 45 µA
